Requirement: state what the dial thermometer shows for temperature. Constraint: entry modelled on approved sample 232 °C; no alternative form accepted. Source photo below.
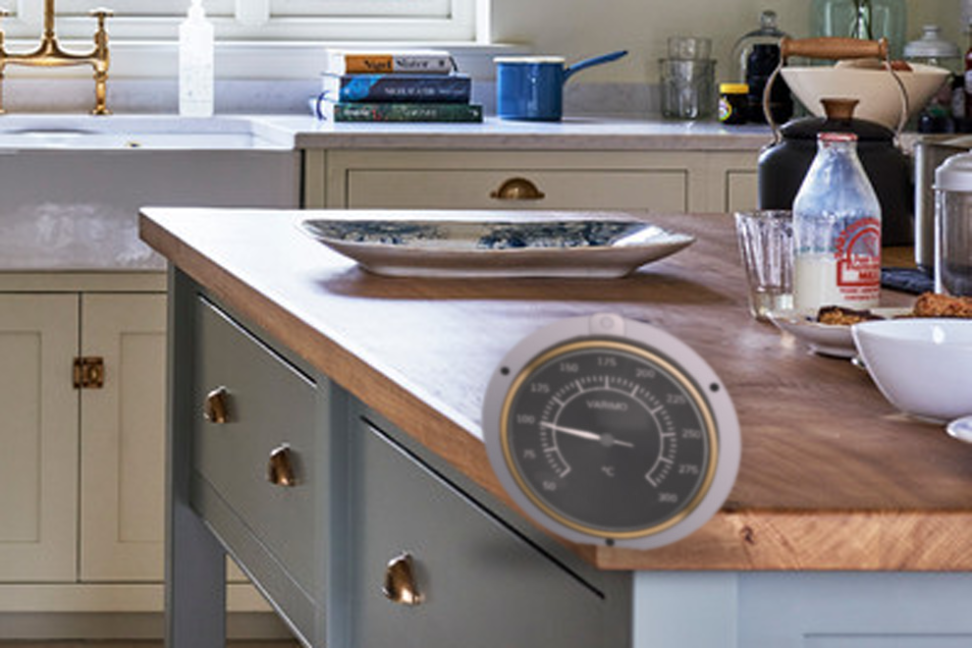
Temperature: 100 °C
